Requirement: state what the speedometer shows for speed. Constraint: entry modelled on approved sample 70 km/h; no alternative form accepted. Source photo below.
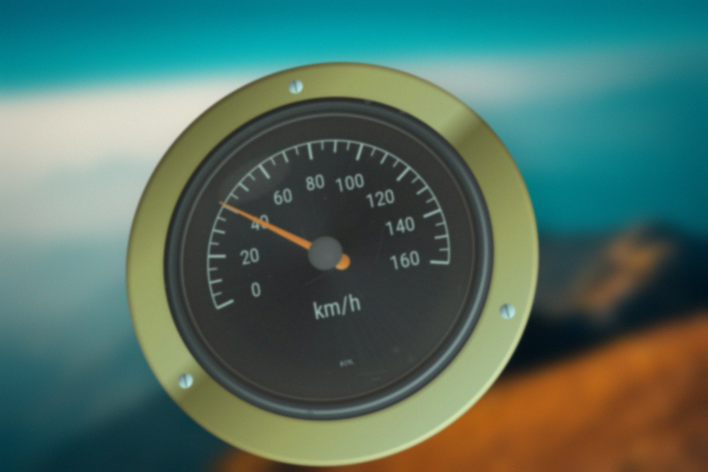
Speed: 40 km/h
